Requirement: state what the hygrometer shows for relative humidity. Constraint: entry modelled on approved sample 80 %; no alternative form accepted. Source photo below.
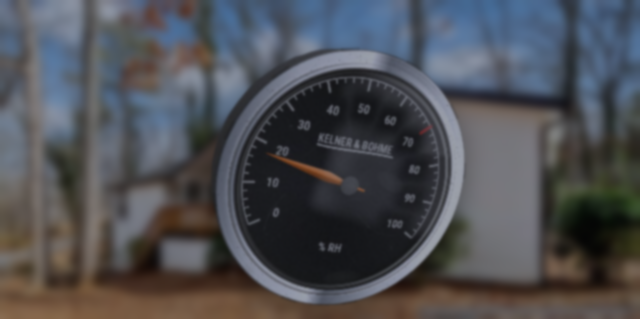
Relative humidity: 18 %
